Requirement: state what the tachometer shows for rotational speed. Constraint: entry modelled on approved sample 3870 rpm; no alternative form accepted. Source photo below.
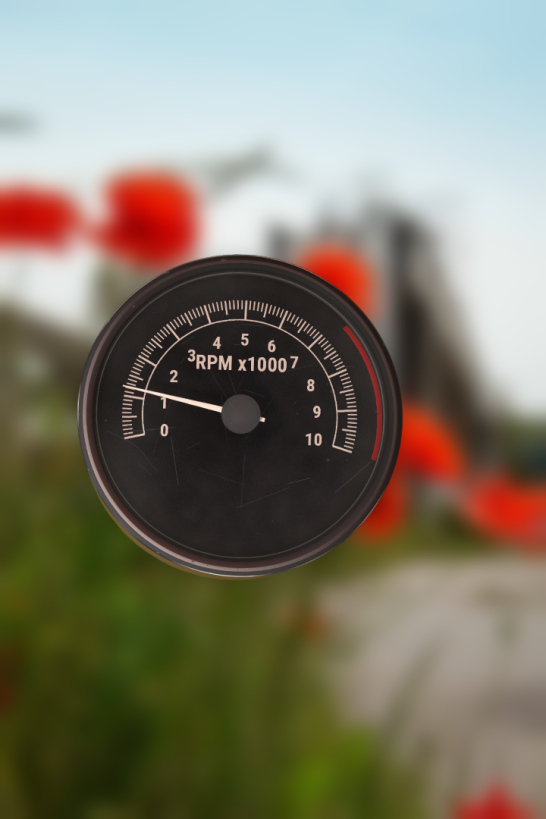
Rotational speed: 1200 rpm
